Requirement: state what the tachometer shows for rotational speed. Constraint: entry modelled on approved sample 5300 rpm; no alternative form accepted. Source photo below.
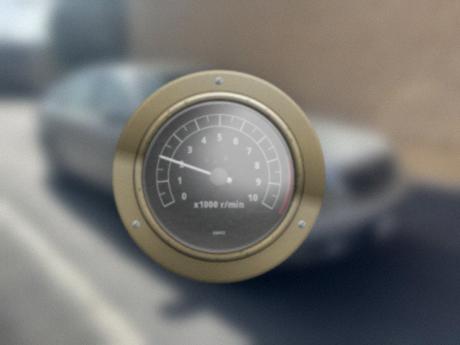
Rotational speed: 2000 rpm
